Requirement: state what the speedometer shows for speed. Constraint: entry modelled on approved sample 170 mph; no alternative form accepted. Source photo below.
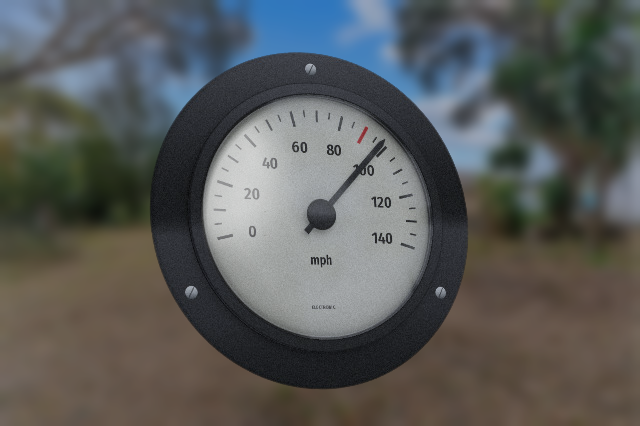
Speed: 97.5 mph
